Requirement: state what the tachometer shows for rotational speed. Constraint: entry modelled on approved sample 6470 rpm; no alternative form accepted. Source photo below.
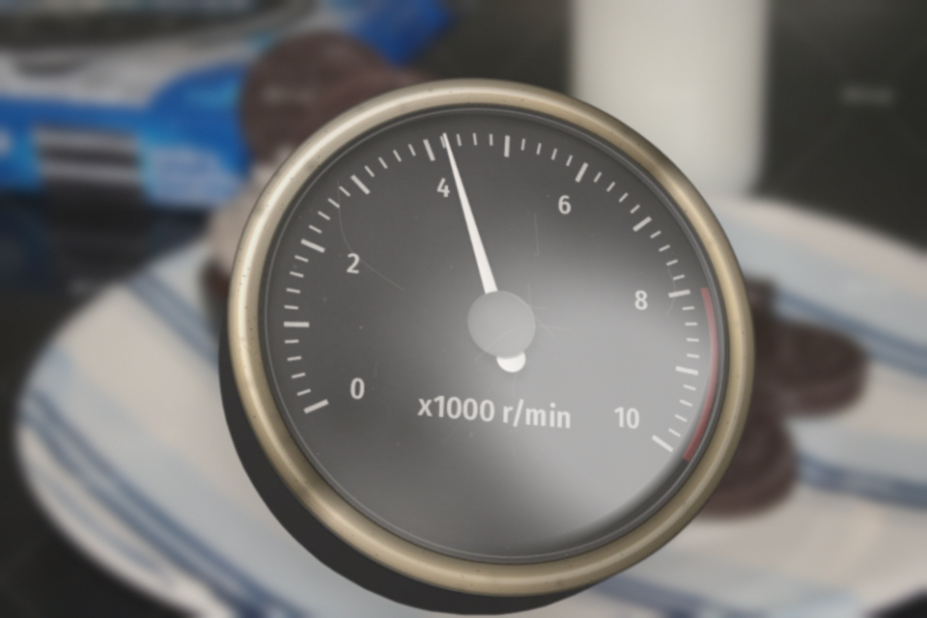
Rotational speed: 4200 rpm
